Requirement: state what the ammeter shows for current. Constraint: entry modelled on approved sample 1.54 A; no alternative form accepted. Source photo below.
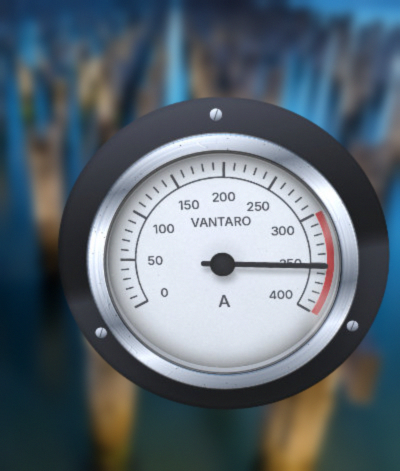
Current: 350 A
